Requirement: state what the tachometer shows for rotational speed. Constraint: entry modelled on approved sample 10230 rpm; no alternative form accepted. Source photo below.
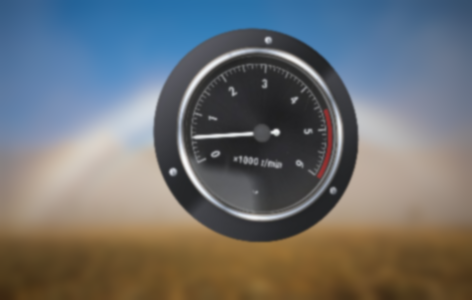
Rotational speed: 500 rpm
